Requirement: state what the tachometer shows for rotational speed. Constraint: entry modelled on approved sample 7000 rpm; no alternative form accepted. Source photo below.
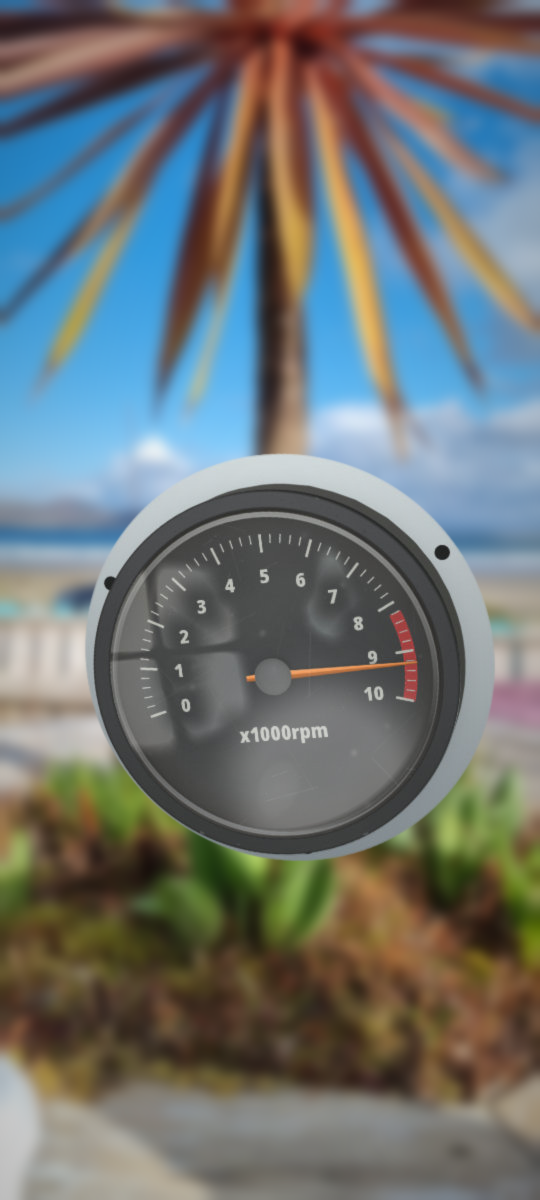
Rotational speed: 9200 rpm
